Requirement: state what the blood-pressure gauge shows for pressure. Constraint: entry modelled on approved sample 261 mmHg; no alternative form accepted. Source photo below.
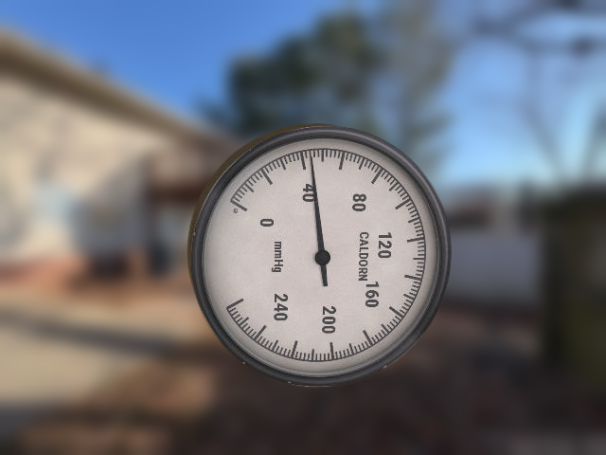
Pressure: 44 mmHg
